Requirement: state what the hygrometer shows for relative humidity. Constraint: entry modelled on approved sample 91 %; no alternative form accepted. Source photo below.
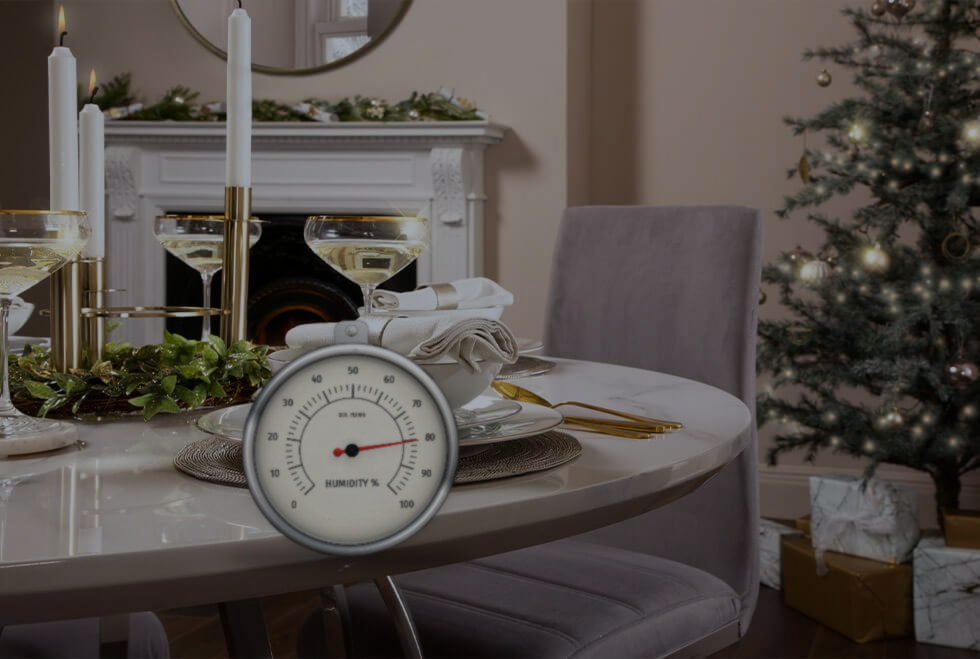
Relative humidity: 80 %
